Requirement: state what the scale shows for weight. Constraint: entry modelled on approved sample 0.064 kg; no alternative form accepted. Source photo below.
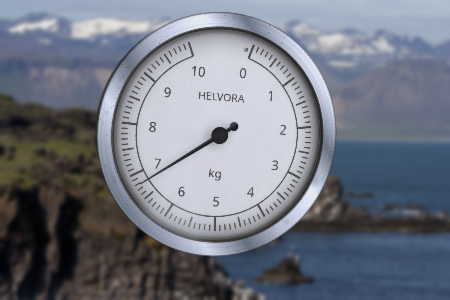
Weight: 6.8 kg
